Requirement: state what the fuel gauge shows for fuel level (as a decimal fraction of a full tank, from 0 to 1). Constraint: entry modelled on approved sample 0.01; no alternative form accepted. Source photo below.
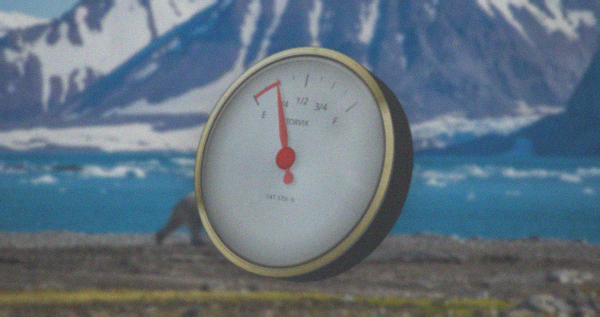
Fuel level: 0.25
